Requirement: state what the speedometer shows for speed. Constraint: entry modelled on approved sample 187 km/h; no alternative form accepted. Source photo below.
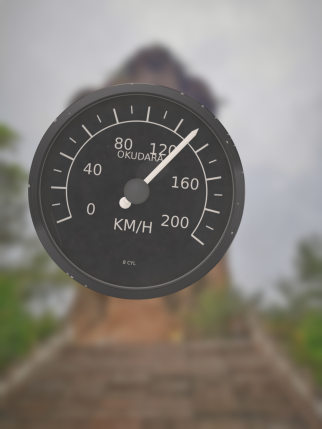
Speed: 130 km/h
